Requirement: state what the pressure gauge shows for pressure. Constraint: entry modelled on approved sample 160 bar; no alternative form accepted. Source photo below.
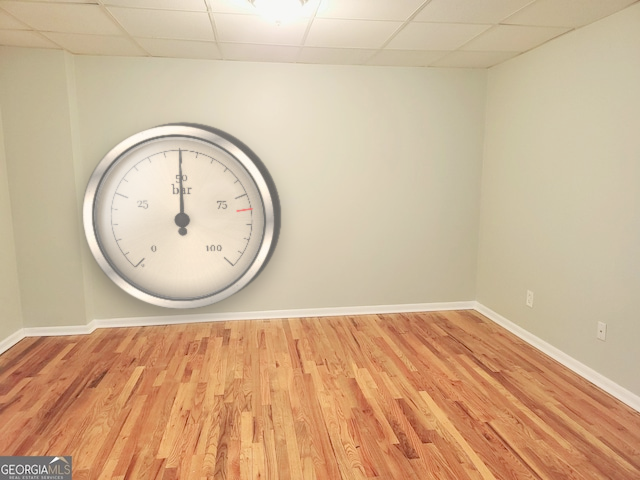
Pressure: 50 bar
